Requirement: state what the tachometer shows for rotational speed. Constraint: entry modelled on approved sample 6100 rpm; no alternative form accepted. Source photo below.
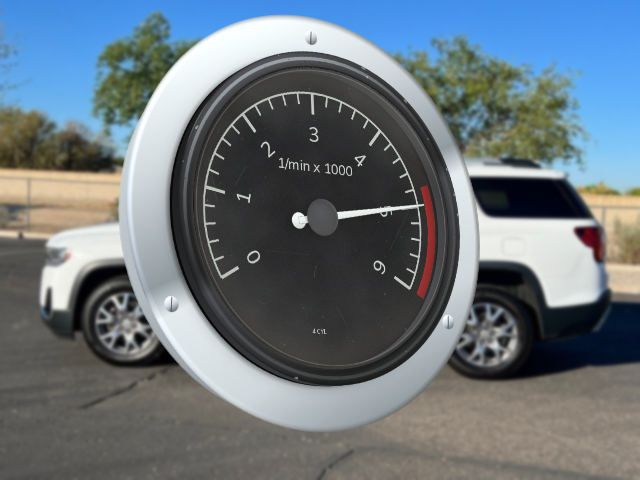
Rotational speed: 5000 rpm
